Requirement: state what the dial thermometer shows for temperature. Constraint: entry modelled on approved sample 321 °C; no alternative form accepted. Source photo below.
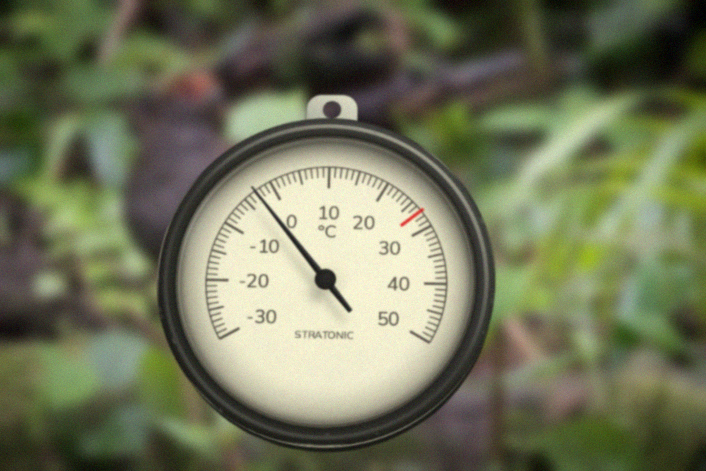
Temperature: -3 °C
